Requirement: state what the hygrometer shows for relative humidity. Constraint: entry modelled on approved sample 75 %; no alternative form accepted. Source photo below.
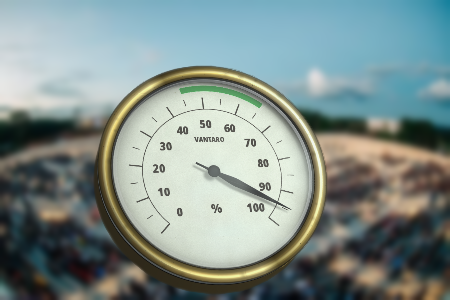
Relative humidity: 95 %
